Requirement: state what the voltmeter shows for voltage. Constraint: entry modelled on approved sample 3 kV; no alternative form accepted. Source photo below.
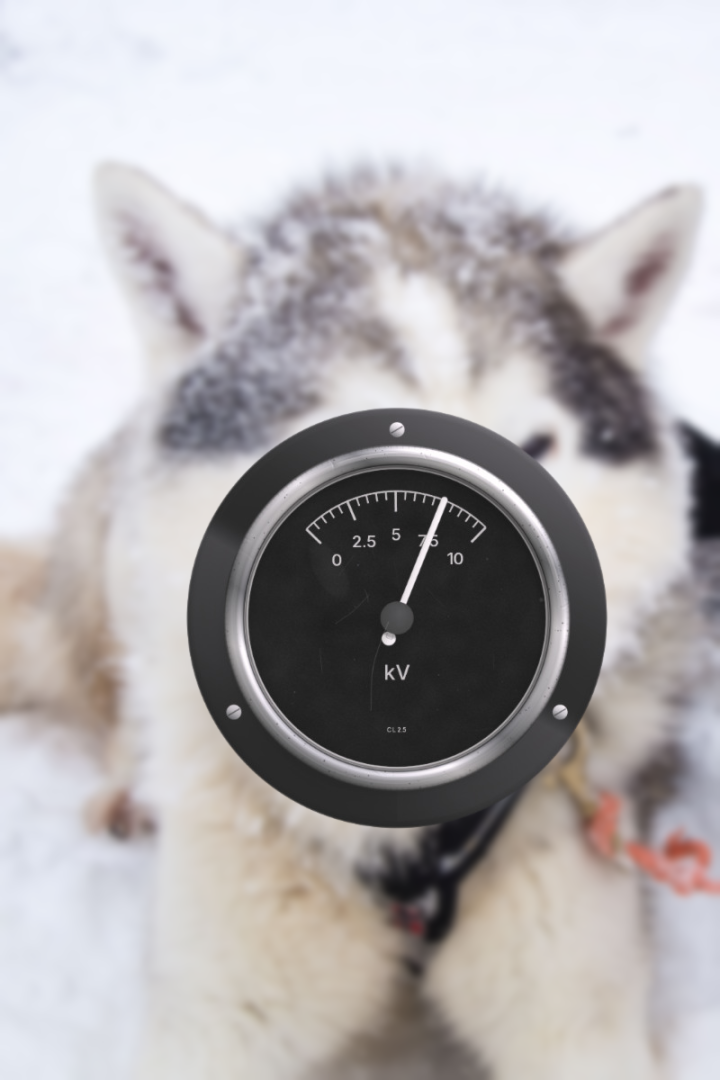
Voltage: 7.5 kV
